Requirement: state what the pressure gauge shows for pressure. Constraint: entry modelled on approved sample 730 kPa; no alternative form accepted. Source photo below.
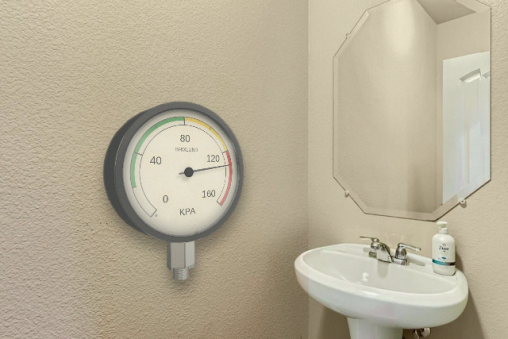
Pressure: 130 kPa
